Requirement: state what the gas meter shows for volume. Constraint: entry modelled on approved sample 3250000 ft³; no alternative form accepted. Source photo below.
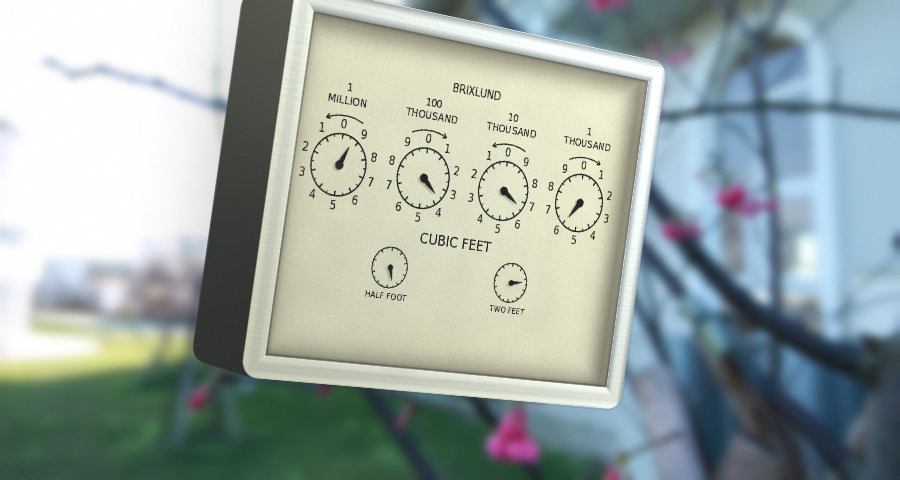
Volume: 936600 ft³
